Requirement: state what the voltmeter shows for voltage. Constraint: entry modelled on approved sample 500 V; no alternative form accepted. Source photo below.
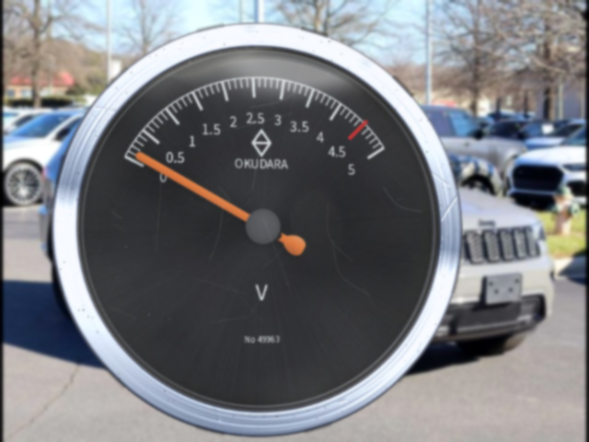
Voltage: 0.1 V
